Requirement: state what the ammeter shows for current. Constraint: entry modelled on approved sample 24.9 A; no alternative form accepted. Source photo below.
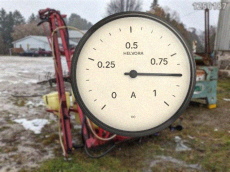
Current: 0.85 A
